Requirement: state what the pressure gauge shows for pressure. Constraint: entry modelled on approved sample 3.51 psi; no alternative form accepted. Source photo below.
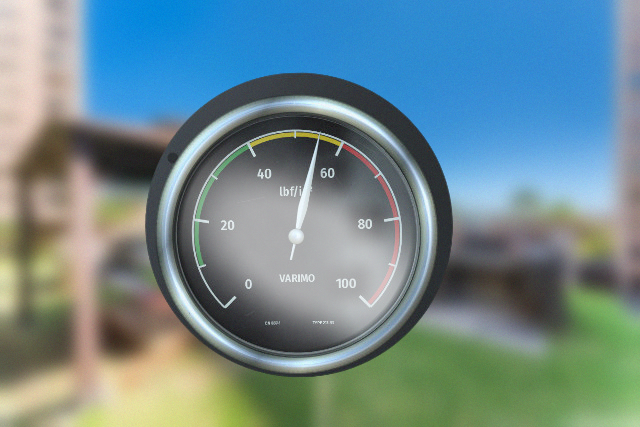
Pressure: 55 psi
